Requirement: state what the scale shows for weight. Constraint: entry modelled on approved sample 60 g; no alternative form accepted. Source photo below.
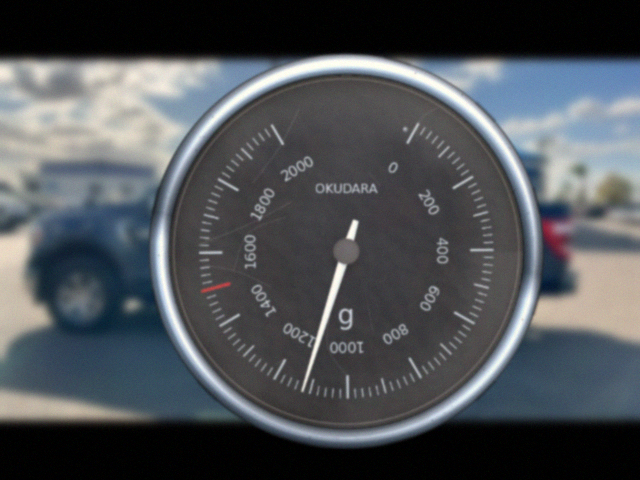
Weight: 1120 g
